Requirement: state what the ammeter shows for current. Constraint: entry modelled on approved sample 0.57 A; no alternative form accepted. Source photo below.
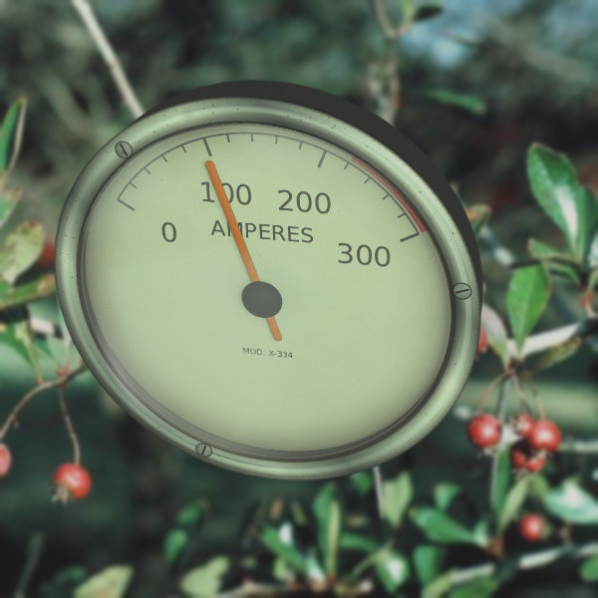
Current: 100 A
